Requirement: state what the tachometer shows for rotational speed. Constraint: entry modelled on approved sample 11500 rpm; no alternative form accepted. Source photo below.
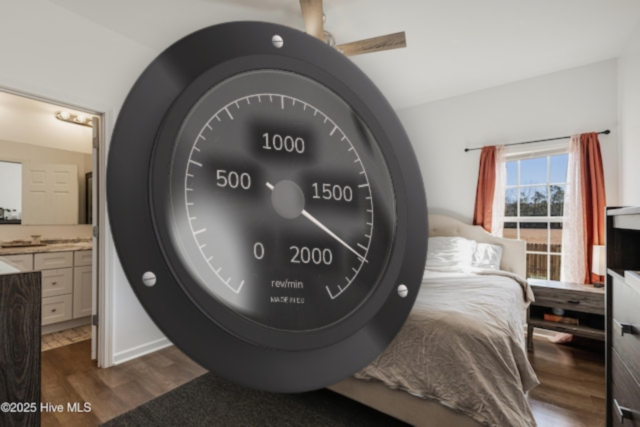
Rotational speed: 1800 rpm
